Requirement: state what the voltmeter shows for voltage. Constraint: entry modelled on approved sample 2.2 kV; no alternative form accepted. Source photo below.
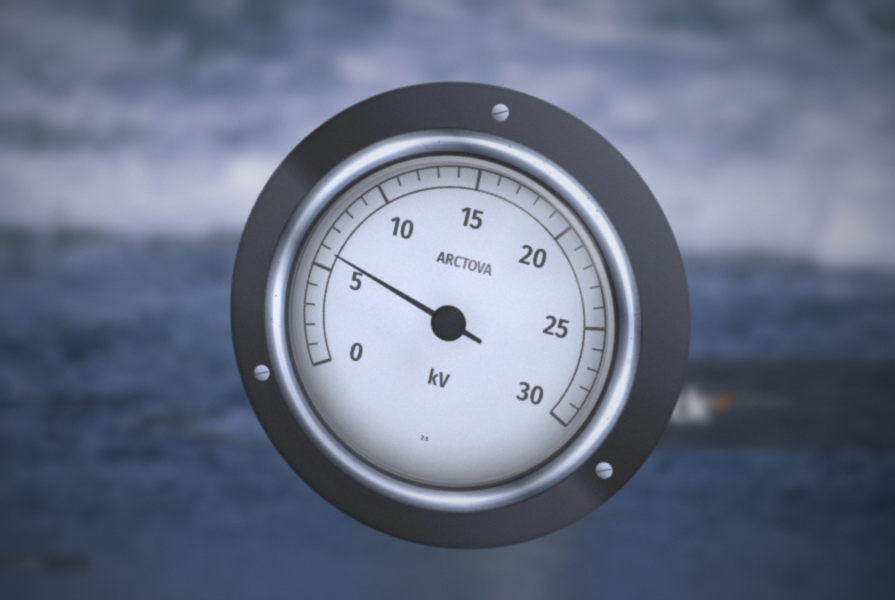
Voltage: 6 kV
